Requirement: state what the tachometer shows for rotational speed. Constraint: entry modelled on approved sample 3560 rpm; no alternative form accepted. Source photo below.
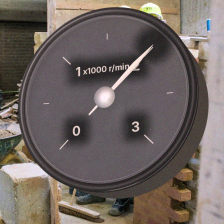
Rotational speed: 2000 rpm
